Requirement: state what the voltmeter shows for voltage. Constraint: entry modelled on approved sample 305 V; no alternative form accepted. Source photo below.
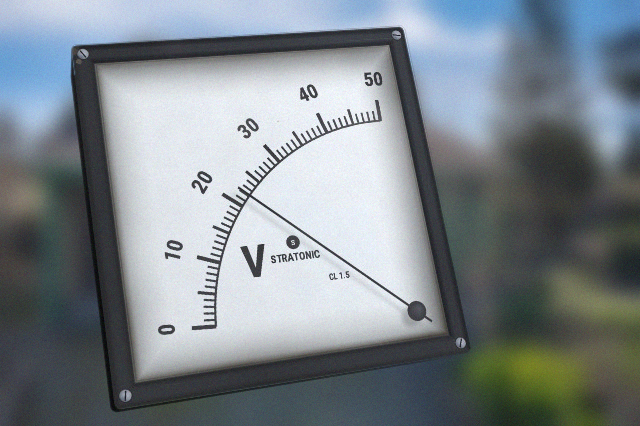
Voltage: 22 V
